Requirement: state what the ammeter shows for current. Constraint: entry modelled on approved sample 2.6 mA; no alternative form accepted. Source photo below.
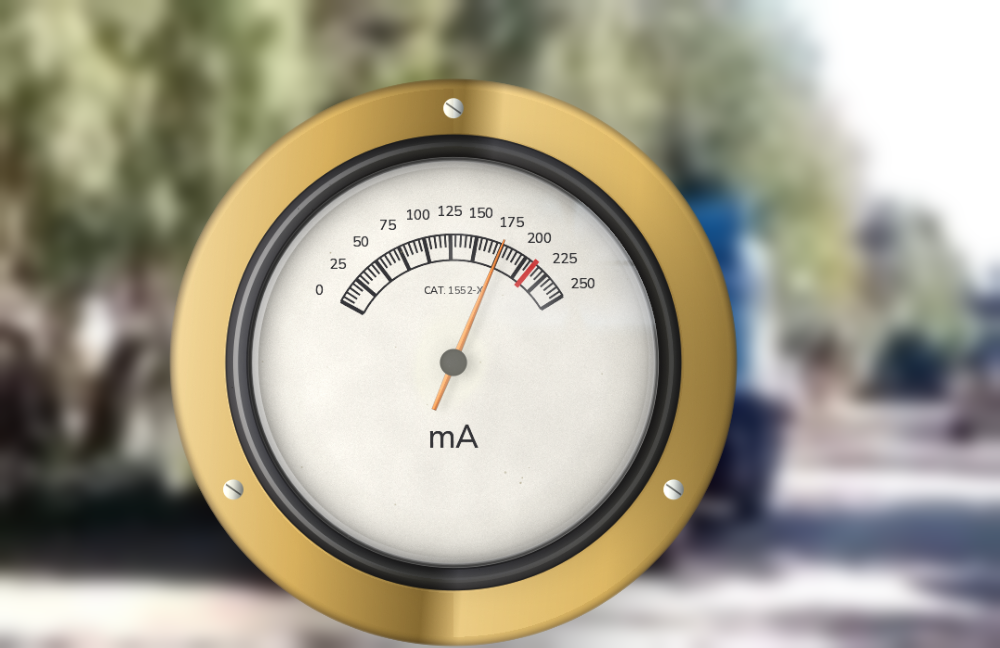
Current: 175 mA
